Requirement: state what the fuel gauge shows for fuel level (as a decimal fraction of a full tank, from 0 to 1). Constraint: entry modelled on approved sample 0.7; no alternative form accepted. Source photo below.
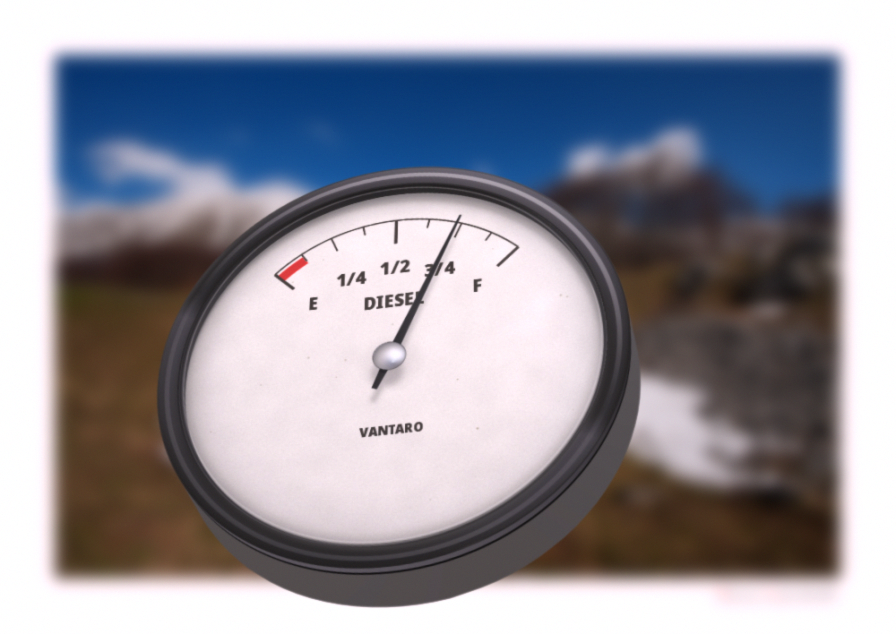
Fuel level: 0.75
